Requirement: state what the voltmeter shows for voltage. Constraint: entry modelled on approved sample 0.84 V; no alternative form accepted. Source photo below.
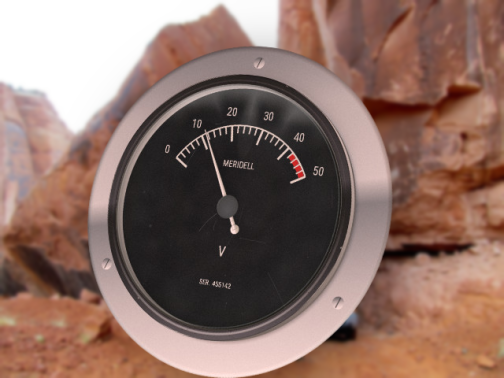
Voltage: 12 V
